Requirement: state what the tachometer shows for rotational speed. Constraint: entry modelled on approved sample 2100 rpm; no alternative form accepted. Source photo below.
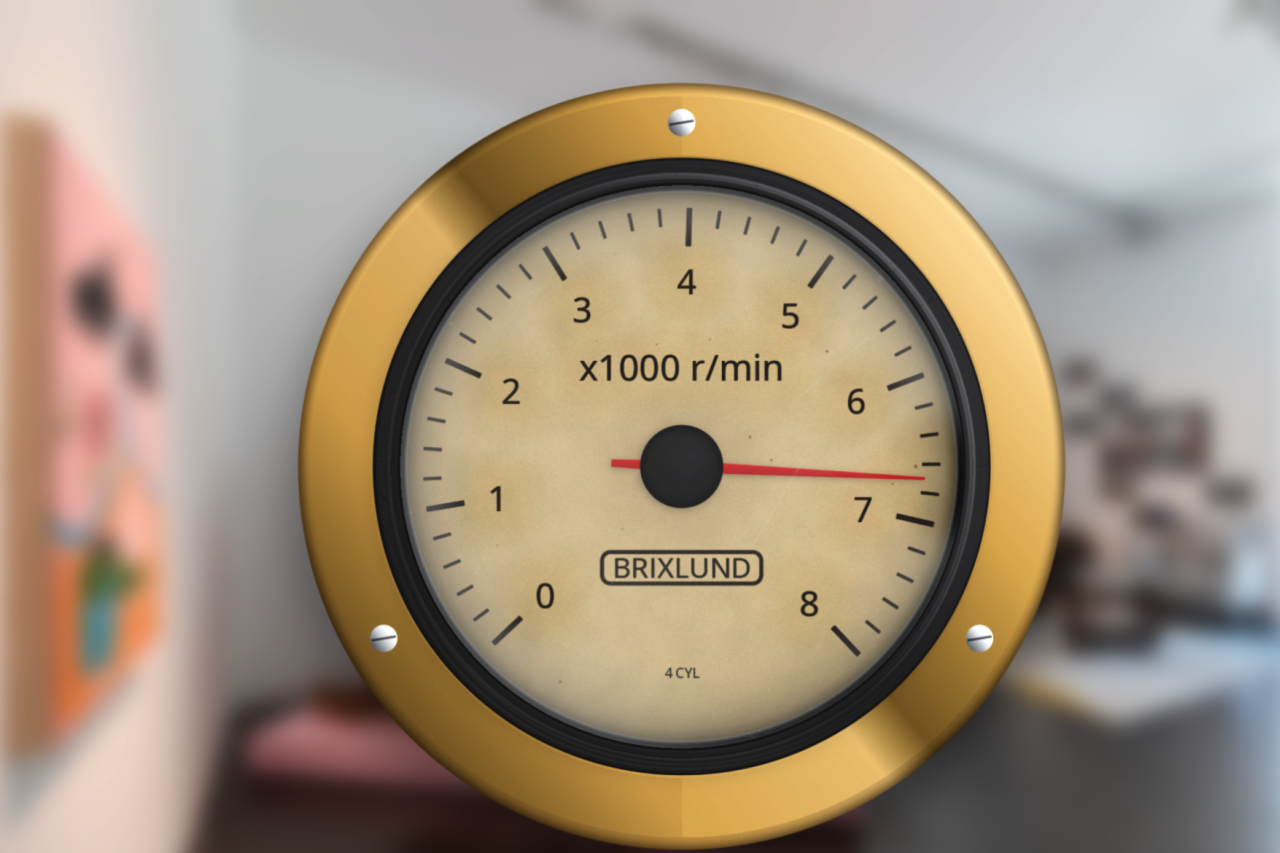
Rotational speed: 6700 rpm
